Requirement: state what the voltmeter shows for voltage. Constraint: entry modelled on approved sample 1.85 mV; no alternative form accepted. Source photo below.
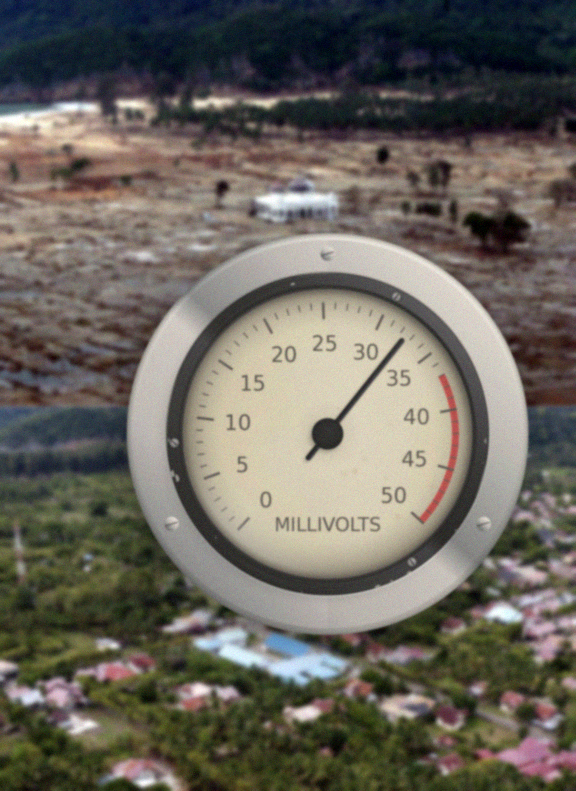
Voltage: 32.5 mV
